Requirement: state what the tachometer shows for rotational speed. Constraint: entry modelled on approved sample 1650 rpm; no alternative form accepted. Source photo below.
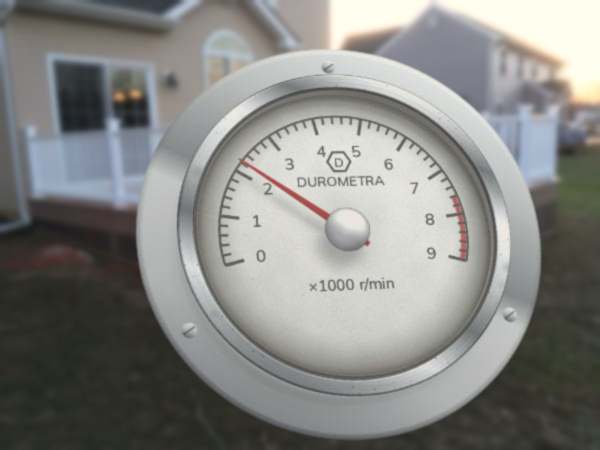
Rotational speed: 2200 rpm
